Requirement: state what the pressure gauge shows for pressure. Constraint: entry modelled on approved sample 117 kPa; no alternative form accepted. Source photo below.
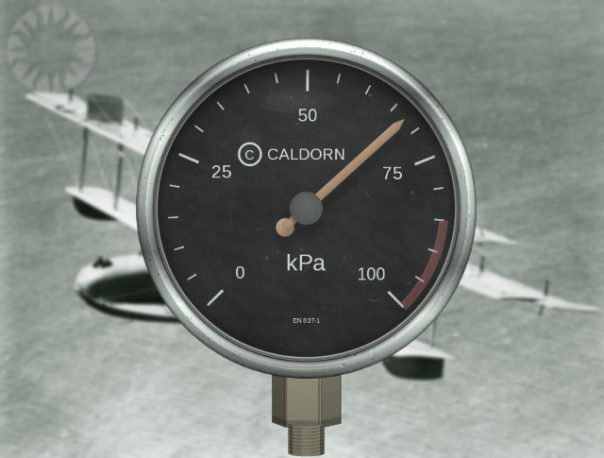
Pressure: 67.5 kPa
